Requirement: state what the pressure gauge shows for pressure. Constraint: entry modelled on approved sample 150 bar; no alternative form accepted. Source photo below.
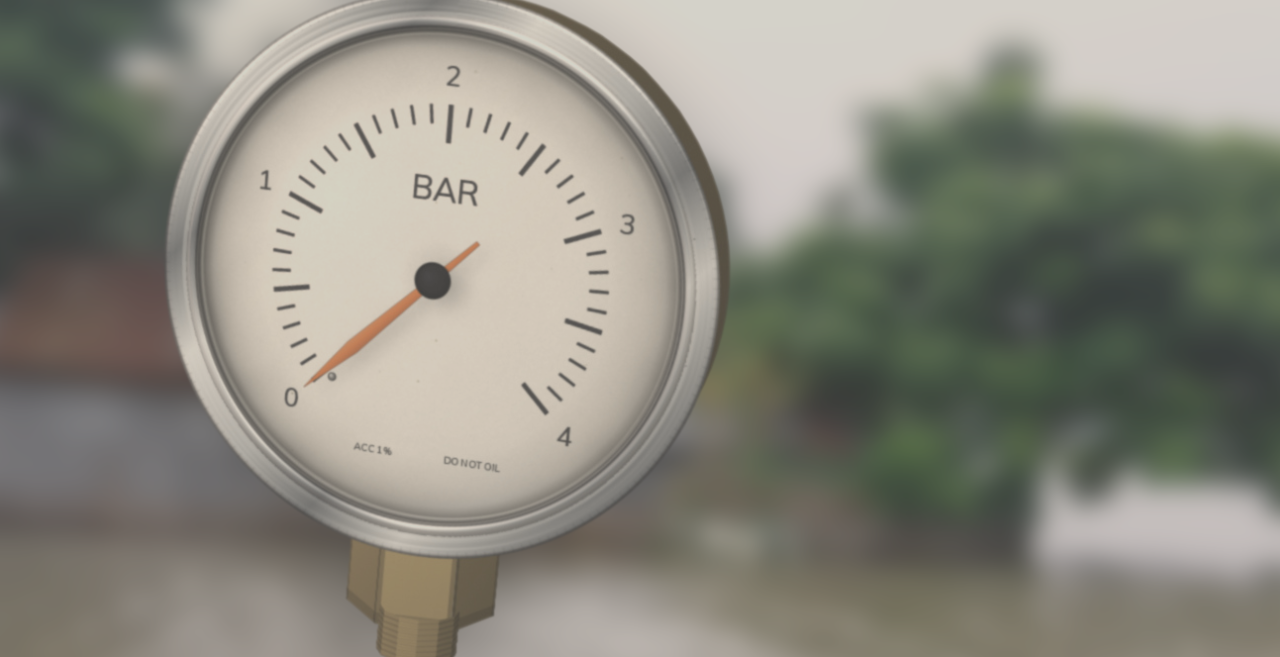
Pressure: 0 bar
